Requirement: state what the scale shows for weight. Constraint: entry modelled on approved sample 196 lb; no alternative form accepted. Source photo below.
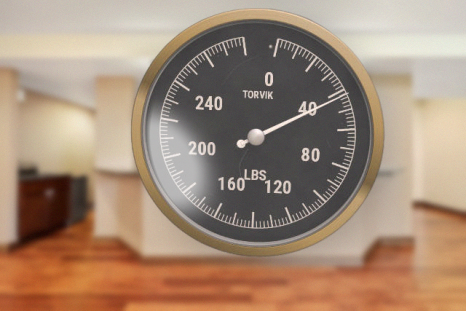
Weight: 42 lb
